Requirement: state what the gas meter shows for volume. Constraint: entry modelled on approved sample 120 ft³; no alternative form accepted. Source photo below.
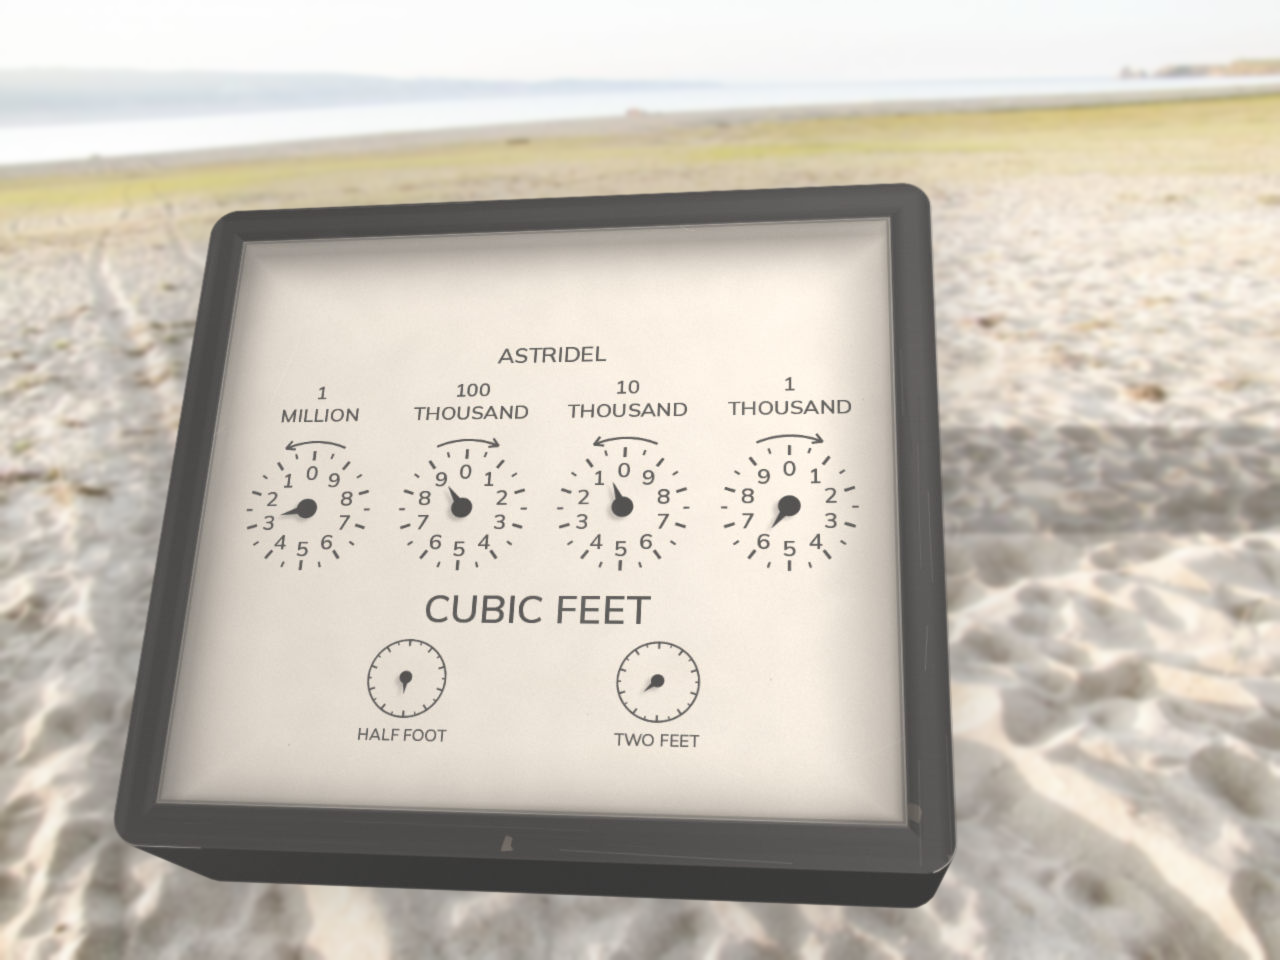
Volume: 290600 ft³
